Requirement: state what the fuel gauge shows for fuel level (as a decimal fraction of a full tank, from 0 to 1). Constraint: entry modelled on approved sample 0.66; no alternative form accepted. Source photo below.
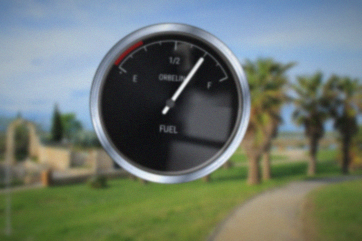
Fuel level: 0.75
